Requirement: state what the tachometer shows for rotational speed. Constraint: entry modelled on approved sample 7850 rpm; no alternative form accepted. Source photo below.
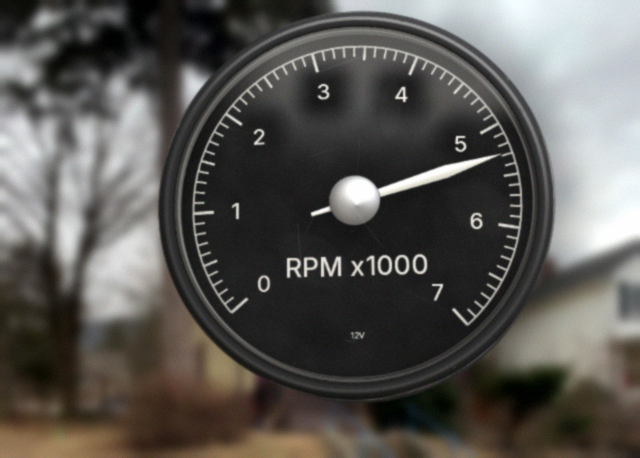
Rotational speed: 5300 rpm
